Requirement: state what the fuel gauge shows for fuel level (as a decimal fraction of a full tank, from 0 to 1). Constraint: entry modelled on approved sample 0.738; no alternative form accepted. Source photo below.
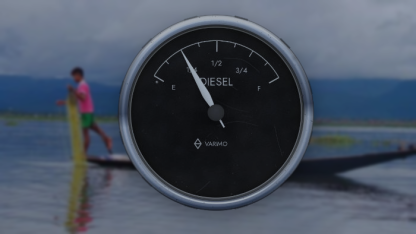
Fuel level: 0.25
